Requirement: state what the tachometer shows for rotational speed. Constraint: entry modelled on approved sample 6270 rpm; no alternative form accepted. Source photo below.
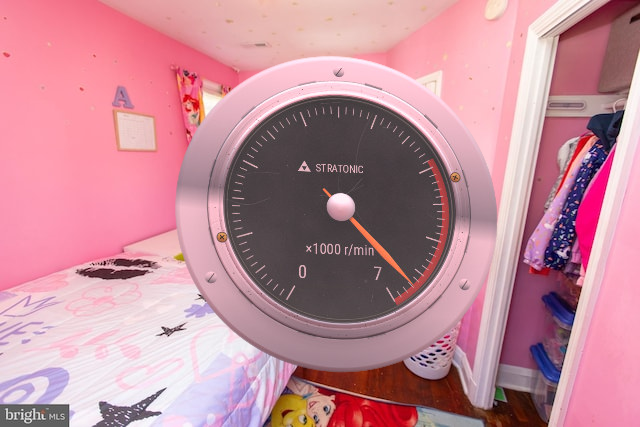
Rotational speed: 6700 rpm
